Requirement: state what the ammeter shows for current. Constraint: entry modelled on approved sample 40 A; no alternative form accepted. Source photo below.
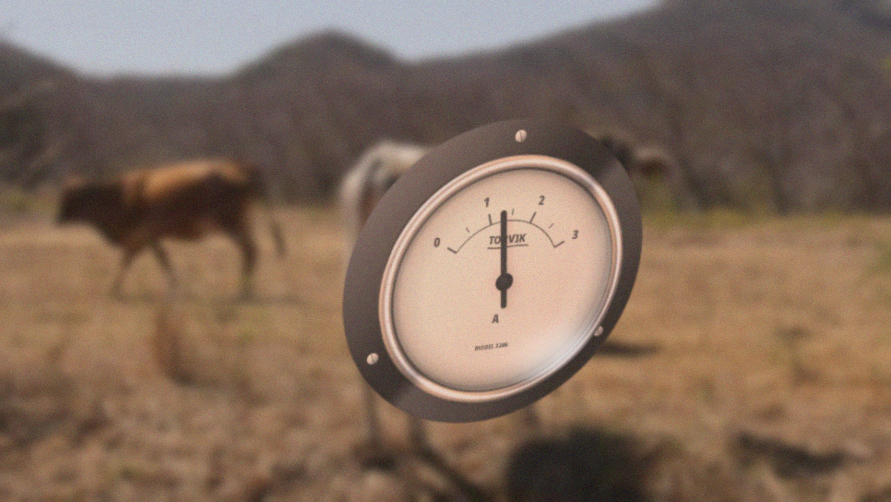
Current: 1.25 A
